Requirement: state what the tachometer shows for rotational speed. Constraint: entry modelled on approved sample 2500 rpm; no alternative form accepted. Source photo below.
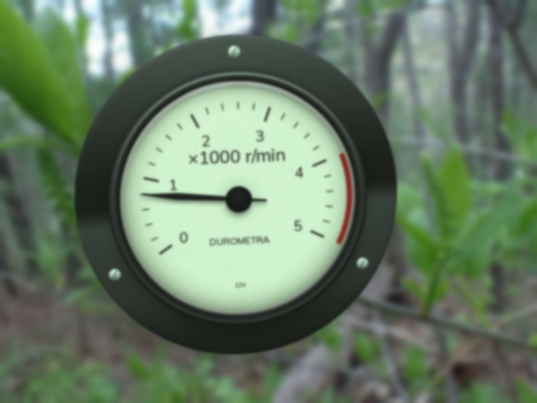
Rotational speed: 800 rpm
